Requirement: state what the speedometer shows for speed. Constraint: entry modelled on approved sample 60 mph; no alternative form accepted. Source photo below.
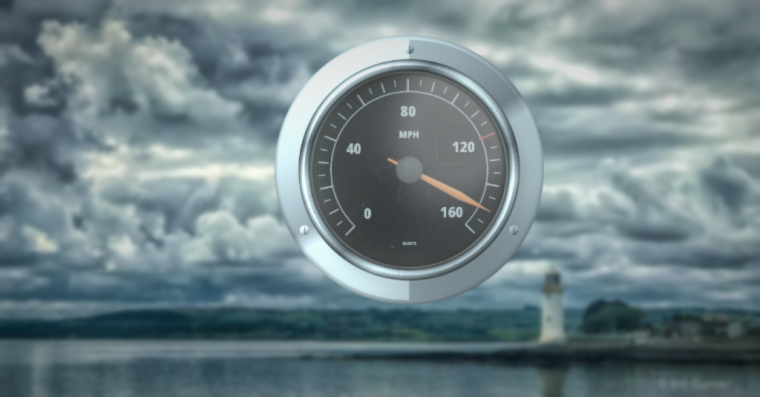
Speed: 150 mph
